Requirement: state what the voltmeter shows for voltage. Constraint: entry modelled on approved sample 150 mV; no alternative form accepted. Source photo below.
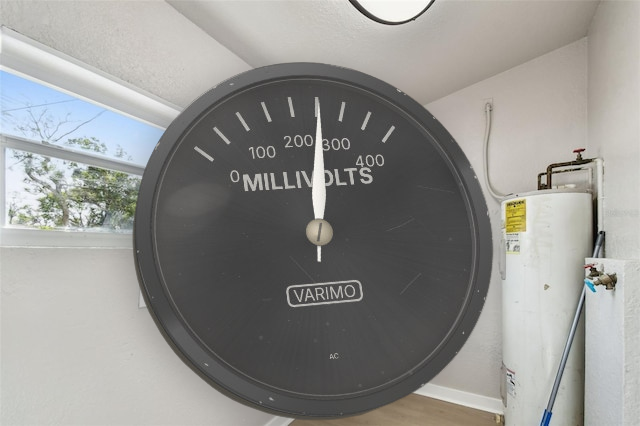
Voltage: 250 mV
